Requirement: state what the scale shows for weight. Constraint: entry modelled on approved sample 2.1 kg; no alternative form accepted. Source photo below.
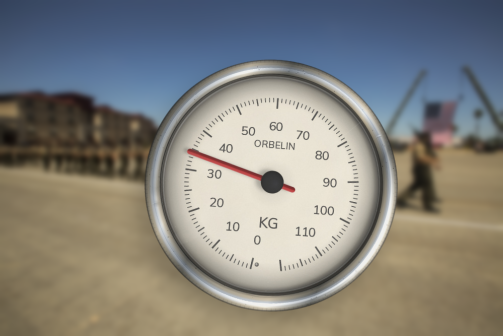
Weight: 34 kg
